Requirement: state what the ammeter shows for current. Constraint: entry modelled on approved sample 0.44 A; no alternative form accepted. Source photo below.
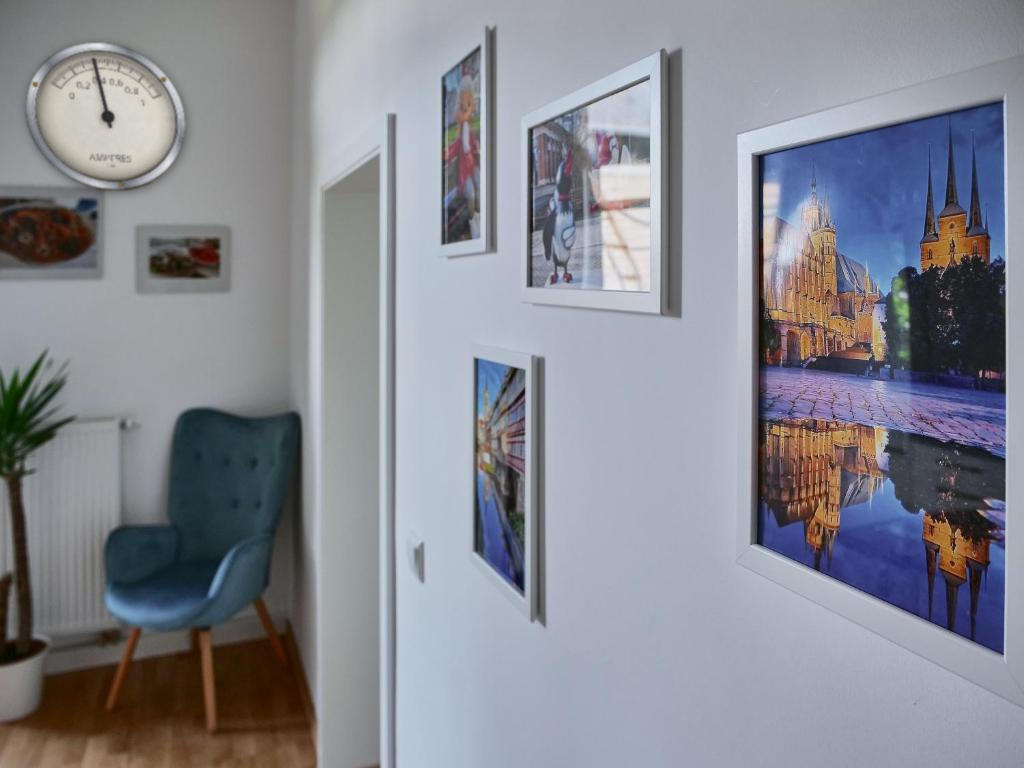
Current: 0.4 A
